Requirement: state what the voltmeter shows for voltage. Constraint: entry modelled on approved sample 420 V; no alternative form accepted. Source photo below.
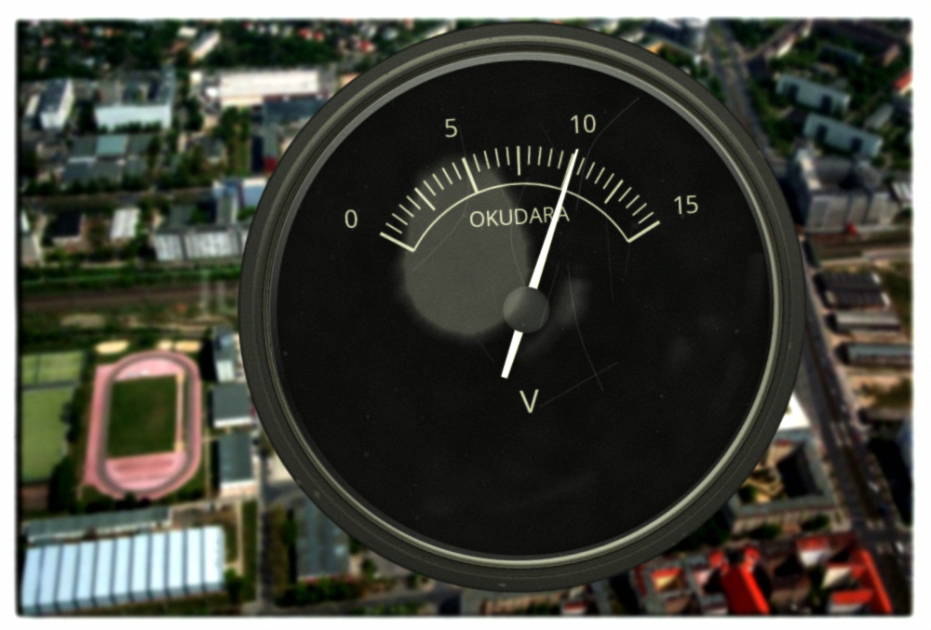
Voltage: 10 V
